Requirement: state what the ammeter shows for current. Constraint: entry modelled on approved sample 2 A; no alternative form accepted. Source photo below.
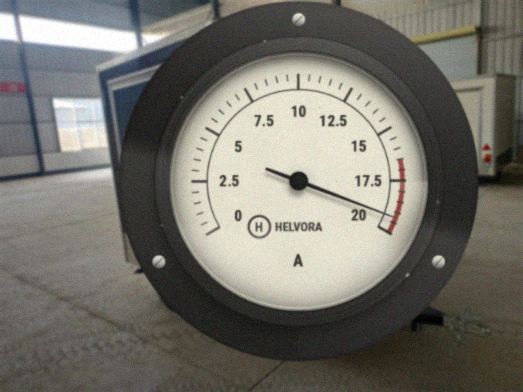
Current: 19.25 A
